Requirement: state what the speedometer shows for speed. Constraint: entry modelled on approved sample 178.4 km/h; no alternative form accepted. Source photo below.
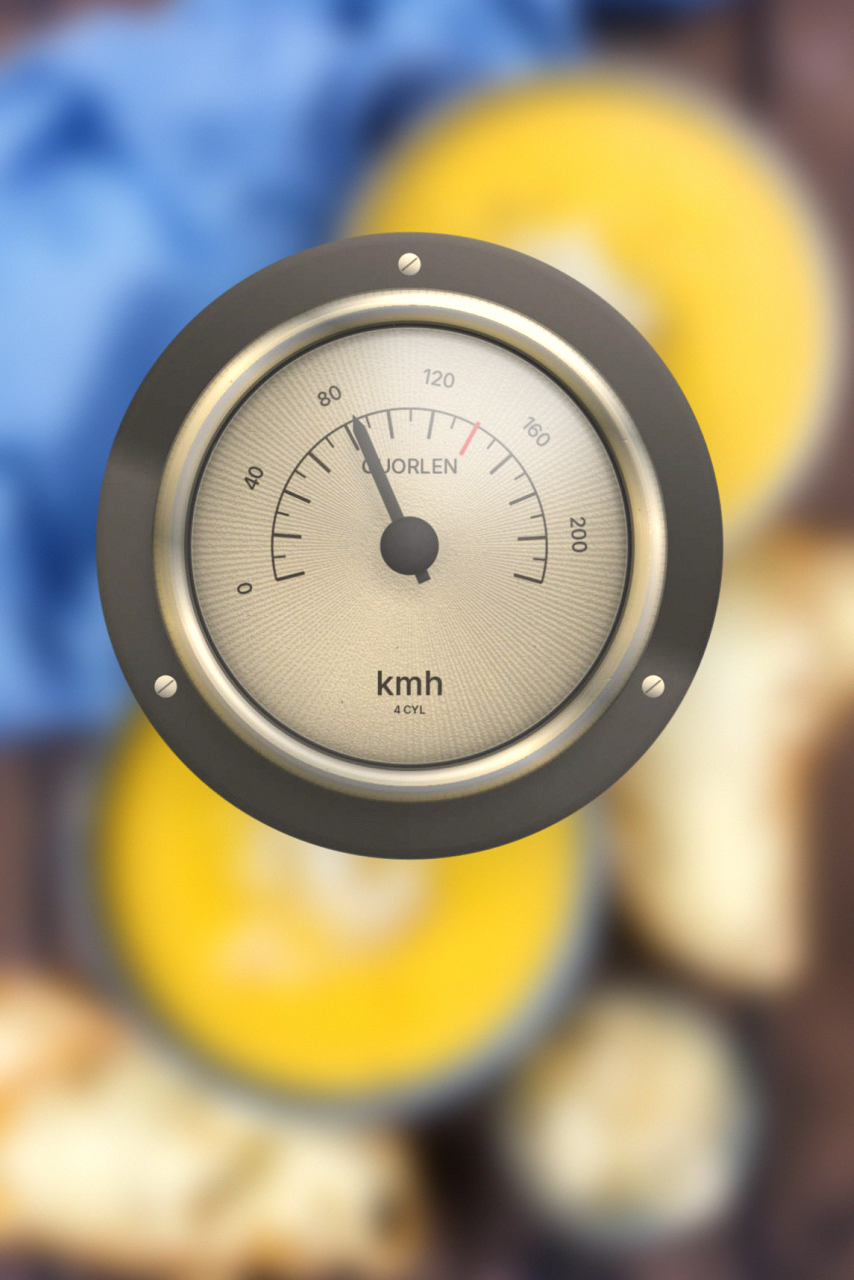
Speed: 85 km/h
